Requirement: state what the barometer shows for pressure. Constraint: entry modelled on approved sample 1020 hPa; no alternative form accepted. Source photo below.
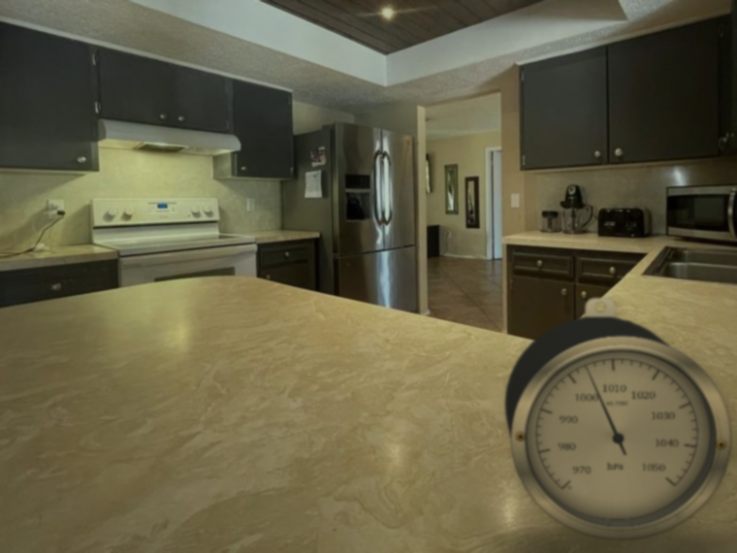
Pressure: 1004 hPa
